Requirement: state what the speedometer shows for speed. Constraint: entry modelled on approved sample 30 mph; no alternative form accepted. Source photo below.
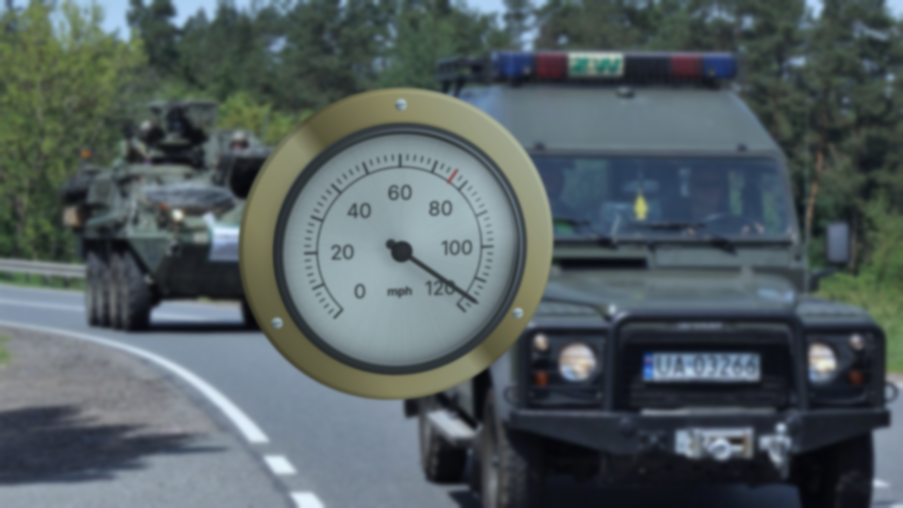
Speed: 116 mph
